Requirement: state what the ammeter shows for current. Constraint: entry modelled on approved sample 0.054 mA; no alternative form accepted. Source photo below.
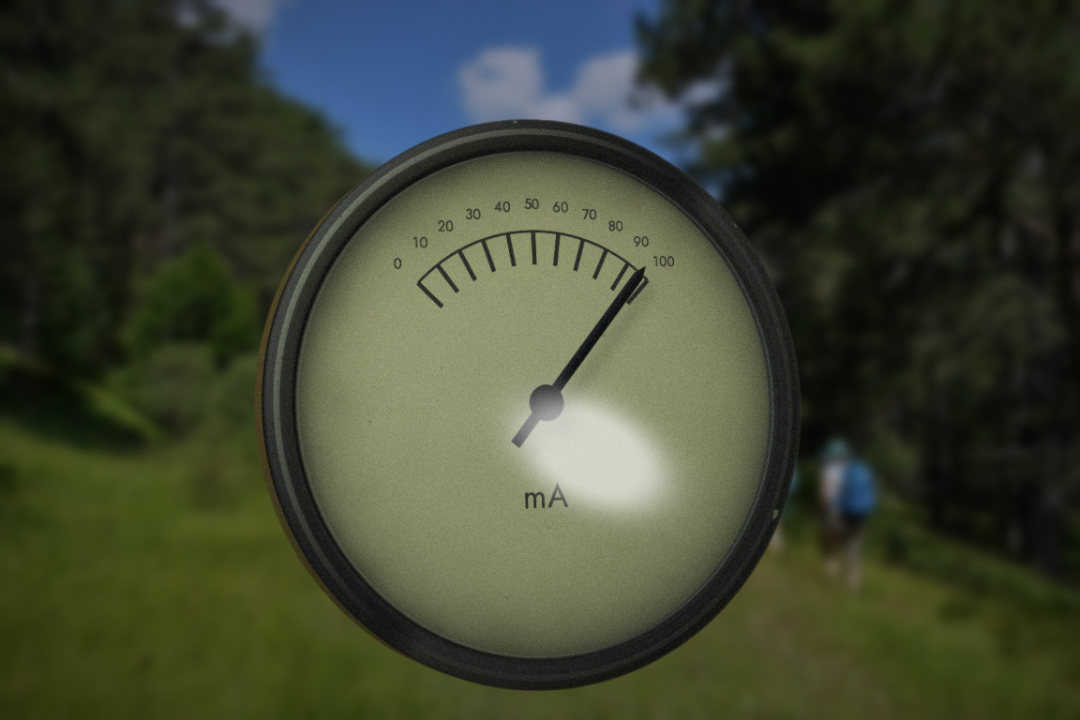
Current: 95 mA
